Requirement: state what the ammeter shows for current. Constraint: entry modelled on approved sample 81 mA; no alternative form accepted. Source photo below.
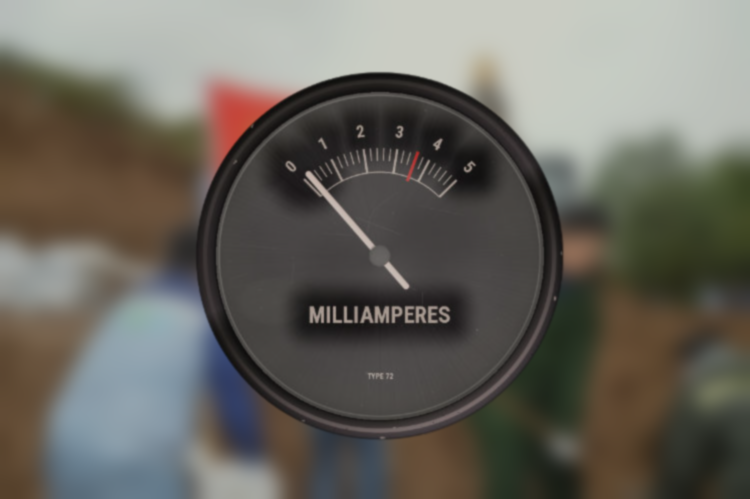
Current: 0.2 mA
